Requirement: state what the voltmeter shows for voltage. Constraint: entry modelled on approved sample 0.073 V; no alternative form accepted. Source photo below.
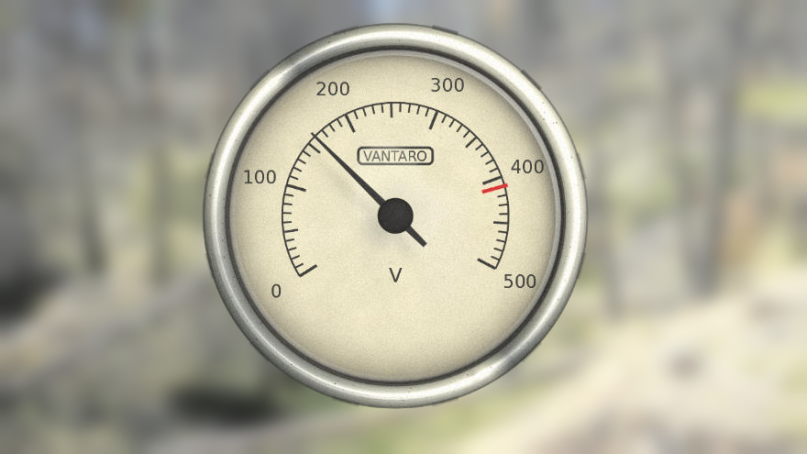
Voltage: 160 V
